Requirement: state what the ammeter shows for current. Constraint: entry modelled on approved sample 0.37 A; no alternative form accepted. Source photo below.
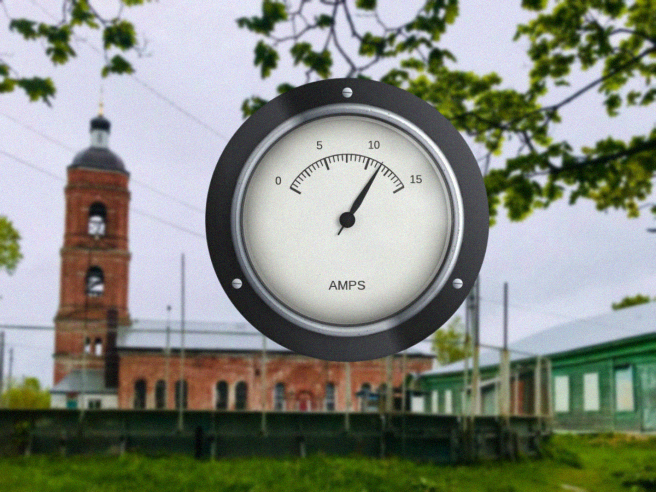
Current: 11.5 A
